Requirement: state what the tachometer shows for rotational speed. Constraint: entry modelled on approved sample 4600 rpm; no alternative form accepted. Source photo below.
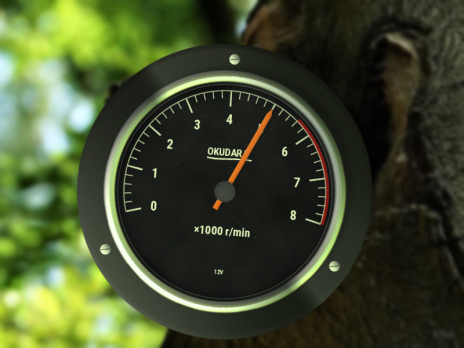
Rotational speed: 5000 rpm
